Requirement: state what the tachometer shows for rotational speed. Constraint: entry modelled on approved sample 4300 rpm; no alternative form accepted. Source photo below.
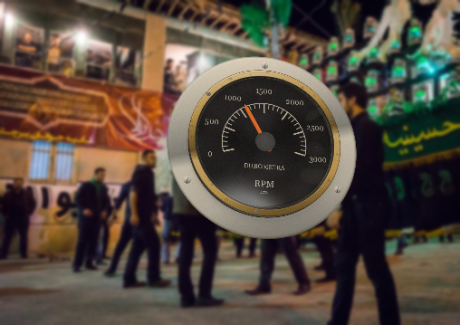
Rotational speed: 1100 rpm
